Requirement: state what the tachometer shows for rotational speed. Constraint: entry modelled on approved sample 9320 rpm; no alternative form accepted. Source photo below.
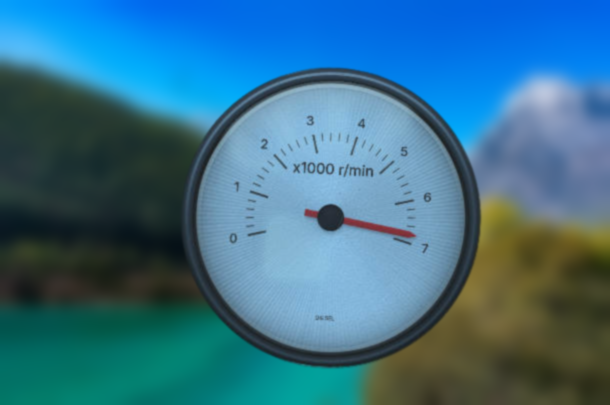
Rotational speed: 6800 rpm
